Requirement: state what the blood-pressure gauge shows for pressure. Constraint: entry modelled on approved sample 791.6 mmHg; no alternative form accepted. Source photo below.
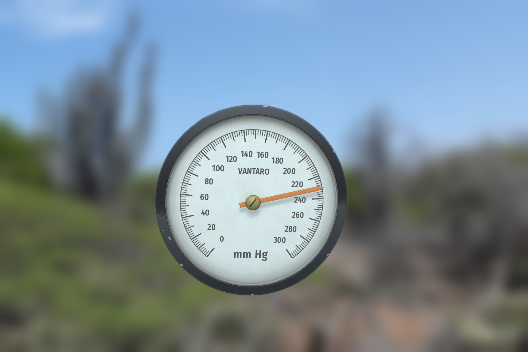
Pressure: 230 mmHg
